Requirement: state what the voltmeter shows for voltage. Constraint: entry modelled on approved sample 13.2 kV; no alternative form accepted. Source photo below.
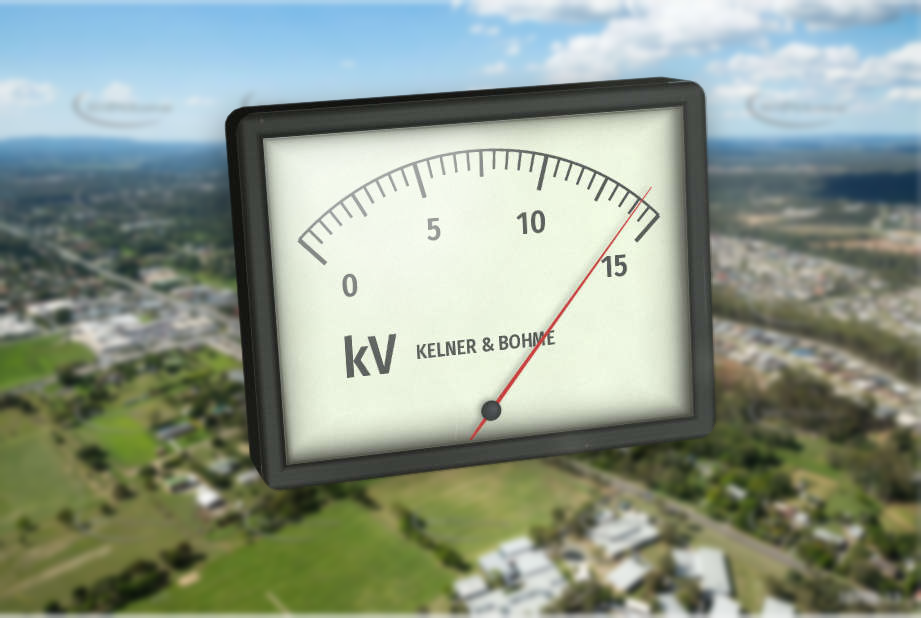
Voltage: 14 kV
